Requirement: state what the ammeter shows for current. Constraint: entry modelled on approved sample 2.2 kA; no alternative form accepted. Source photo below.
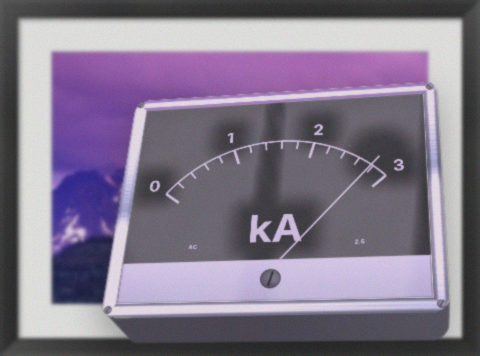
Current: 2.8 kA
